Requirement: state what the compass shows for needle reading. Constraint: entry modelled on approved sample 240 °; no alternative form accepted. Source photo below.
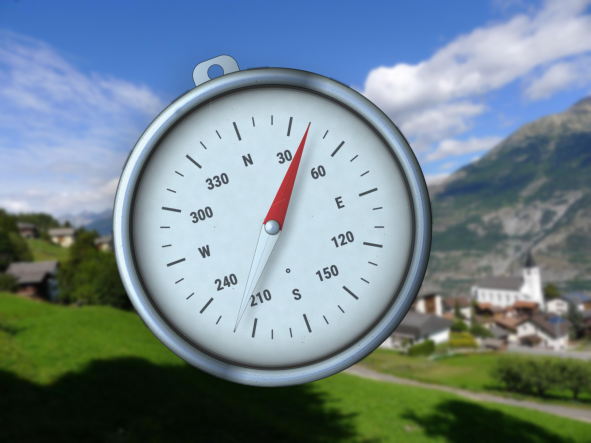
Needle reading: 40 °
